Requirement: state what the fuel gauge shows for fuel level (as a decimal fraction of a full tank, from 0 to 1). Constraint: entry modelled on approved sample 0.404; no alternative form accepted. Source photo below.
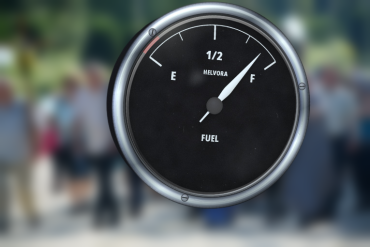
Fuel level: 0.875
